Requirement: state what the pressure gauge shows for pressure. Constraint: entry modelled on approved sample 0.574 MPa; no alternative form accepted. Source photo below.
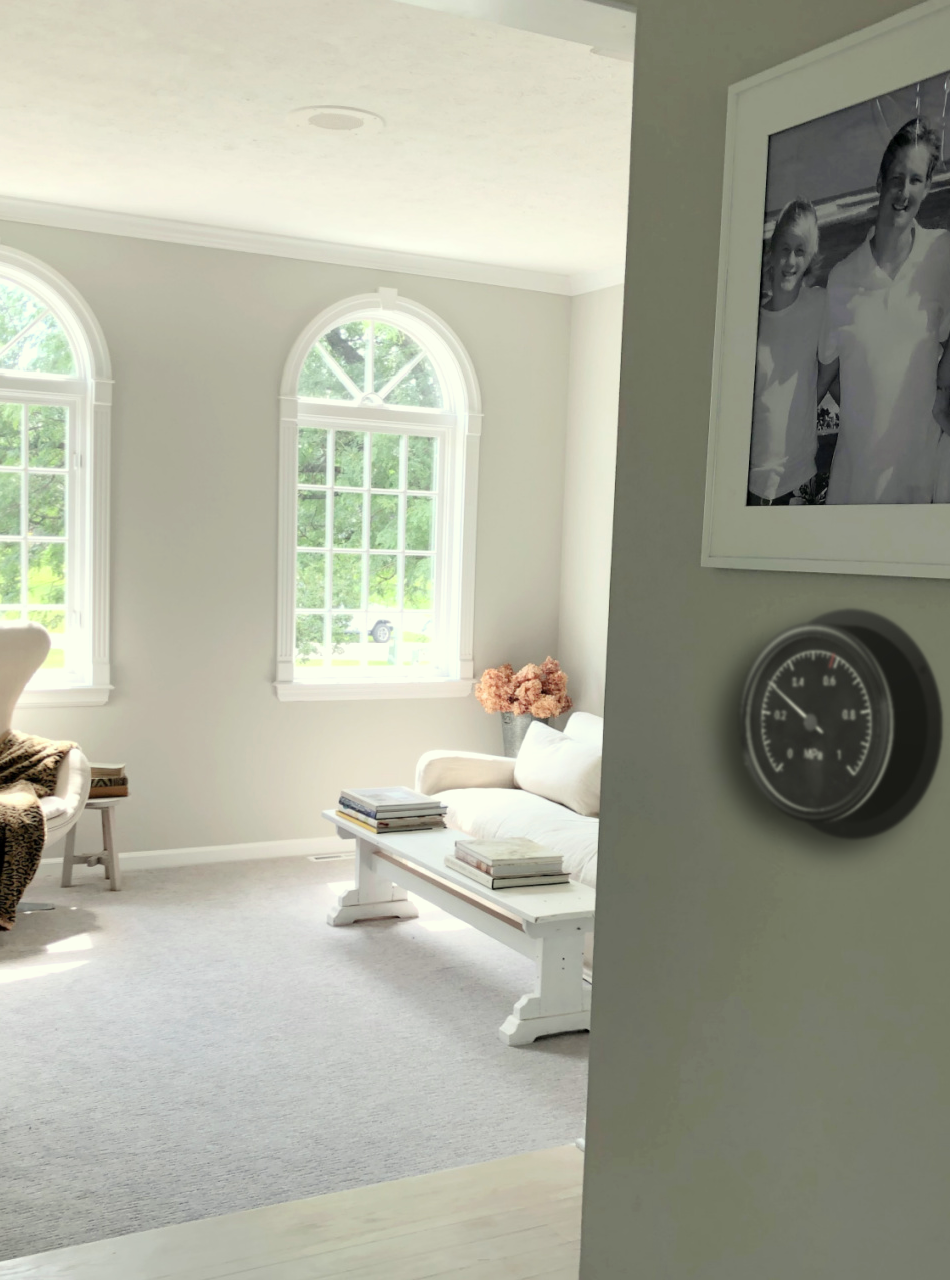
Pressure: 0.3 MPa
